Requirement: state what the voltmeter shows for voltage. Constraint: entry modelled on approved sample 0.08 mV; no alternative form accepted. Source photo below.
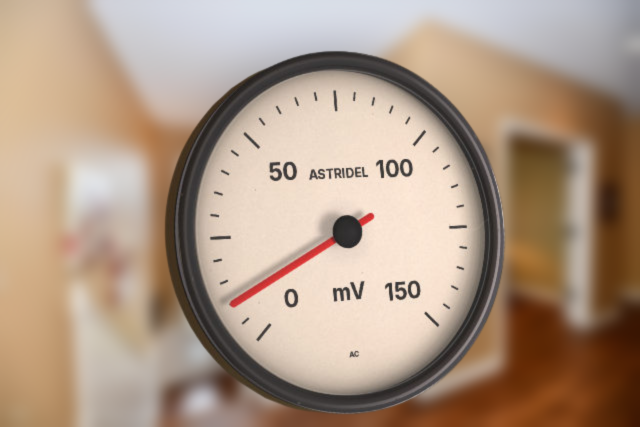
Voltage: 10 mV
